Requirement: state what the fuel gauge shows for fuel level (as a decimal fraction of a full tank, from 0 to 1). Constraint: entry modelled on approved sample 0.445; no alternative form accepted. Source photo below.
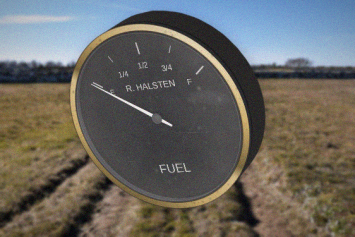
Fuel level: 0
